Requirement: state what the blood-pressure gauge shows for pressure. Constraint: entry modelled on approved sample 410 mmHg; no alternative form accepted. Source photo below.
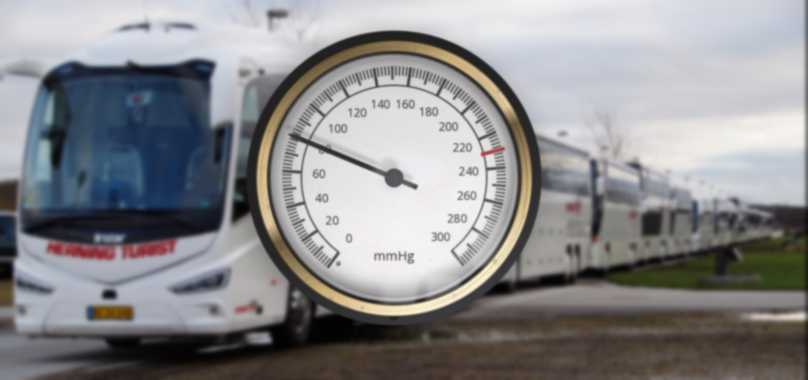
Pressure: 80 mmHg
